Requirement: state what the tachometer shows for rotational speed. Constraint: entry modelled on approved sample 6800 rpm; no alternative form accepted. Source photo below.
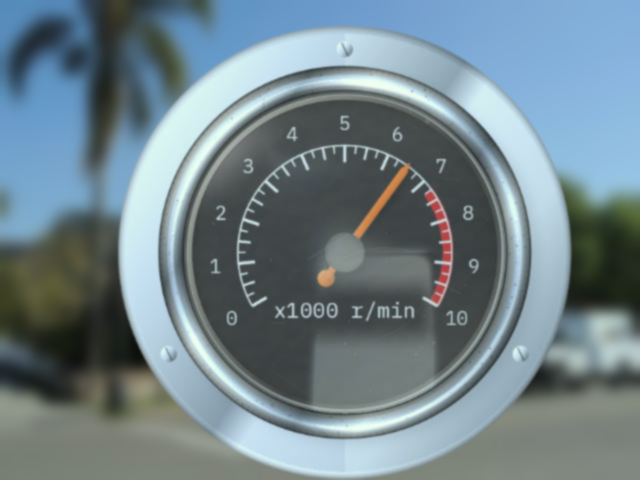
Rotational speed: 6500 rpm
